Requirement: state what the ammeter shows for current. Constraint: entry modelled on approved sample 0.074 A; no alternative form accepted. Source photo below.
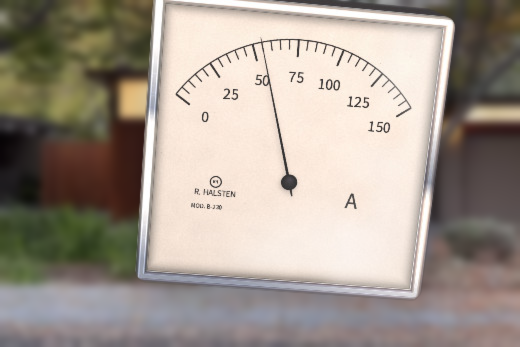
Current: 55 A
